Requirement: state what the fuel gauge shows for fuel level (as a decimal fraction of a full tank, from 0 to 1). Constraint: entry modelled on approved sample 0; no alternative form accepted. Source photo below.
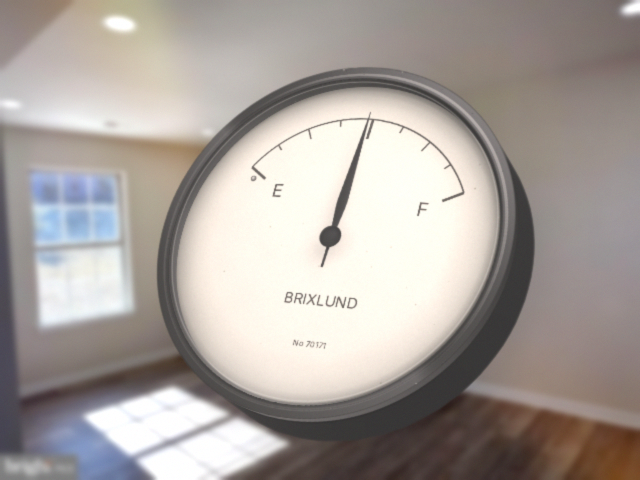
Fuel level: 0.5
